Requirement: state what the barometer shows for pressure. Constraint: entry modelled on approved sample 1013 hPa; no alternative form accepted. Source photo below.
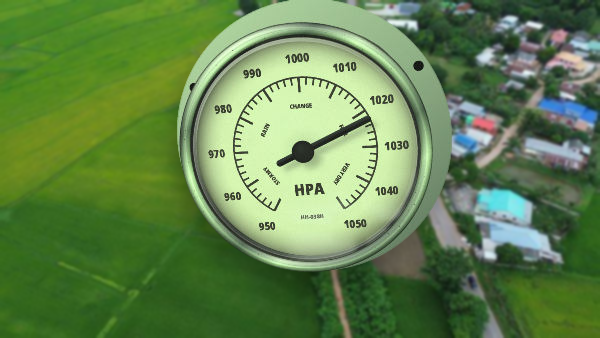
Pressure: 1022 hPa
